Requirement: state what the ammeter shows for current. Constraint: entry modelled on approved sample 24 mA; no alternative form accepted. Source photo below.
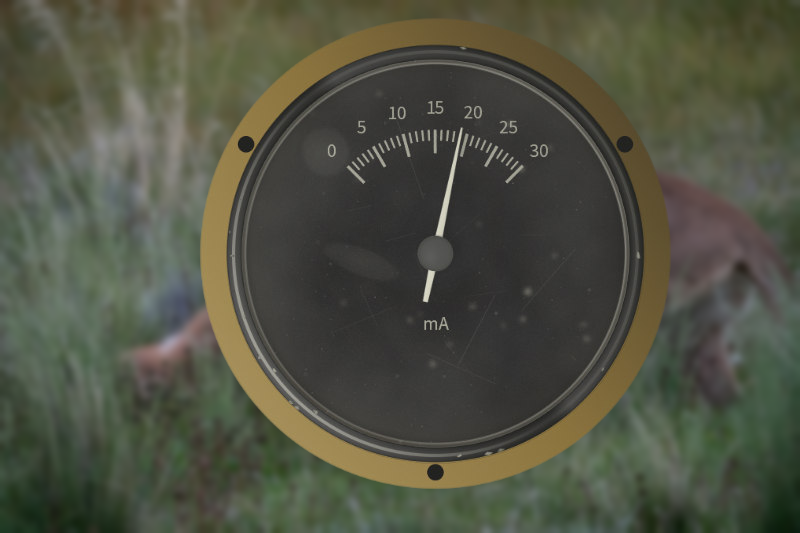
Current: 19 mA
